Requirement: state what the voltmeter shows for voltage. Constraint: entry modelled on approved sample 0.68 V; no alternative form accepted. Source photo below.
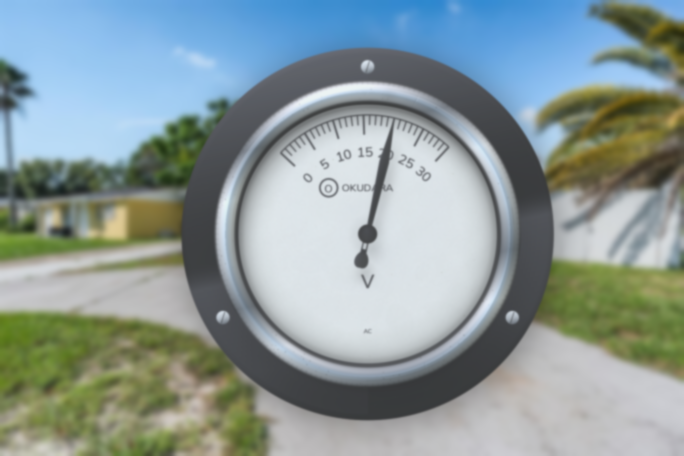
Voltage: 20 V
